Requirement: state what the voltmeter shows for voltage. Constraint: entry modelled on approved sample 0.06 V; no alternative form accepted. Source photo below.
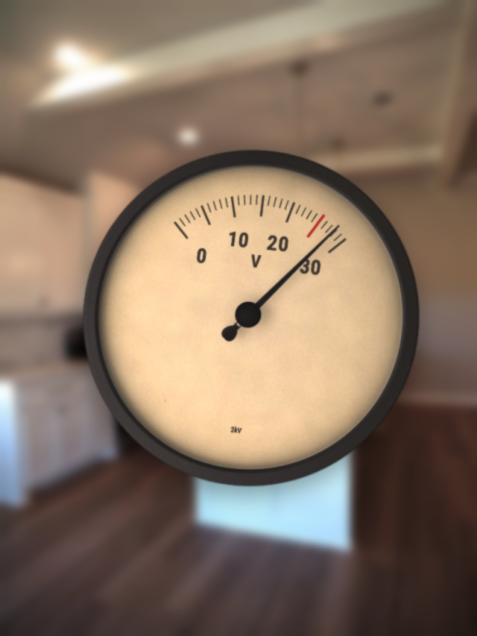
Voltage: 28 V
